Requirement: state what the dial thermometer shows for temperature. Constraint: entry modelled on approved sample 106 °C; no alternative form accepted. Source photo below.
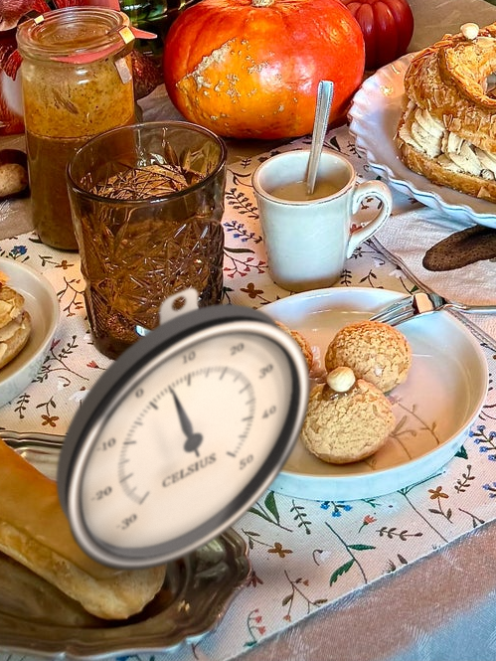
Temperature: 5 °C
